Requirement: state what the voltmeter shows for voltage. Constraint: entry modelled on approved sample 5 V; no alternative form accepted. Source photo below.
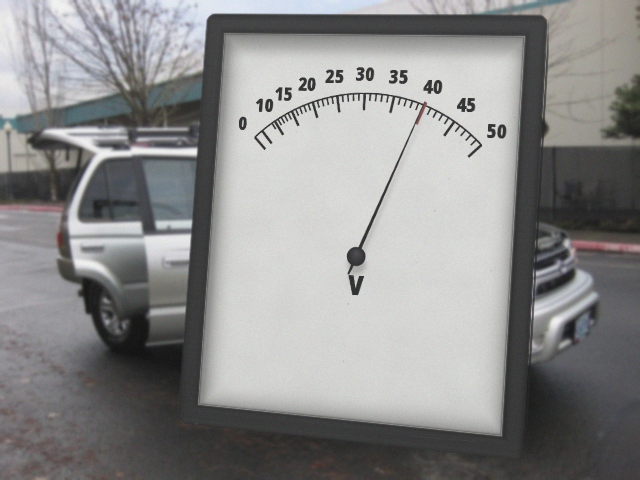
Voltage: 40 V
